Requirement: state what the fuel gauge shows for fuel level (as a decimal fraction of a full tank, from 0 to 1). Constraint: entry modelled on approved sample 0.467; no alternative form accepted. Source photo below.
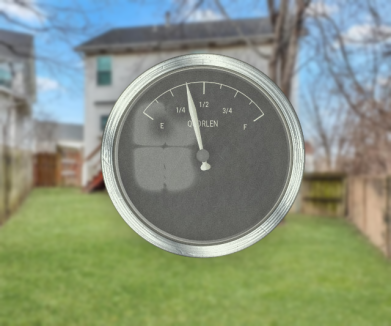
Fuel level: 0.375
